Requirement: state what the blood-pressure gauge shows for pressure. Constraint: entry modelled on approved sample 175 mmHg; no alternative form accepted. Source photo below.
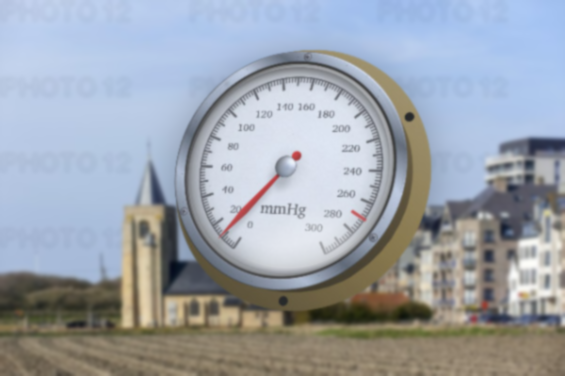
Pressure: 10 mmHg
